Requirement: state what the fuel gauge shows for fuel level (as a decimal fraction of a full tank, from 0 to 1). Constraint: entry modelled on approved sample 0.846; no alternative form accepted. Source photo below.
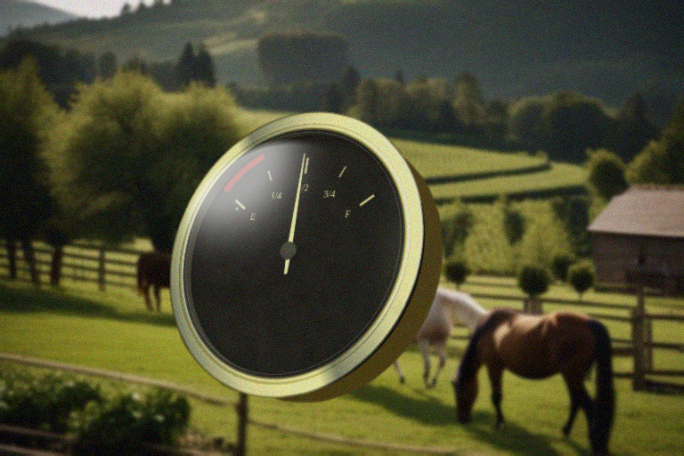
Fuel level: 0.5
